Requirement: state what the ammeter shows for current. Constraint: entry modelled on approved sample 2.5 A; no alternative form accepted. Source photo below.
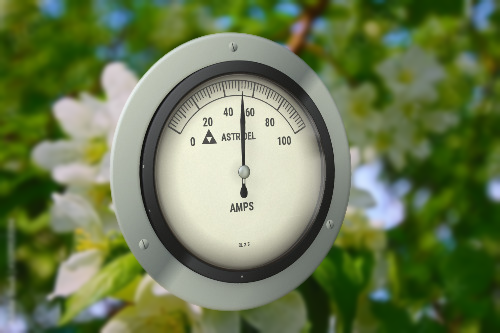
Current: 50 A
